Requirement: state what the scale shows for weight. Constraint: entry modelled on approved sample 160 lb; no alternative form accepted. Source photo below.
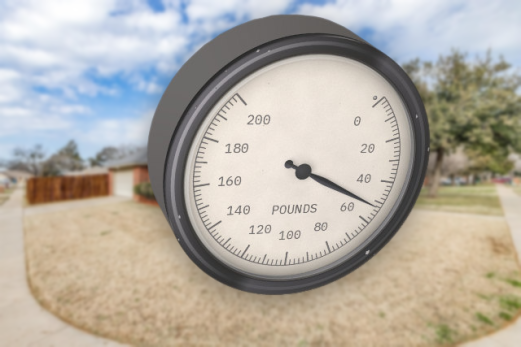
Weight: 52 lb
